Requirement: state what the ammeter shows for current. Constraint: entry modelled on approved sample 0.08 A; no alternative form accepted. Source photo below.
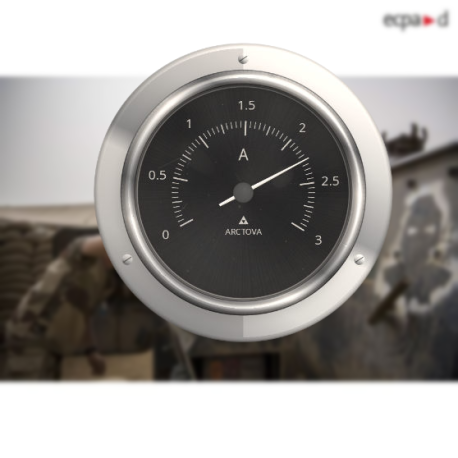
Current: 2.25 A
